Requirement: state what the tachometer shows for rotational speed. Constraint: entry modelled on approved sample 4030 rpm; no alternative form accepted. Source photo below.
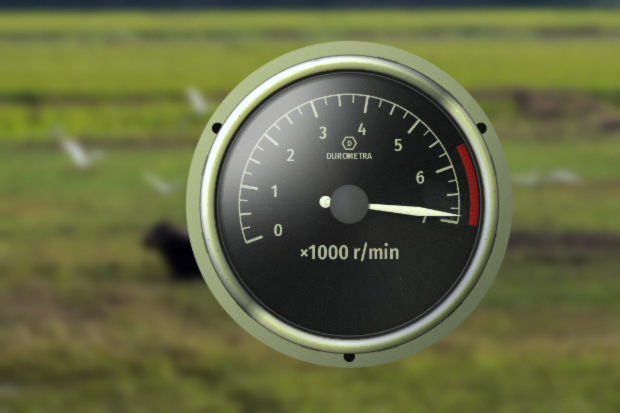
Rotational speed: 6875 rpm
